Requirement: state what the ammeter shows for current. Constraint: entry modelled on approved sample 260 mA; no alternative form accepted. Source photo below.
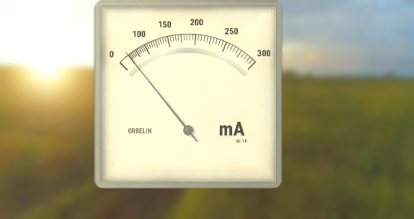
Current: 50 mA
